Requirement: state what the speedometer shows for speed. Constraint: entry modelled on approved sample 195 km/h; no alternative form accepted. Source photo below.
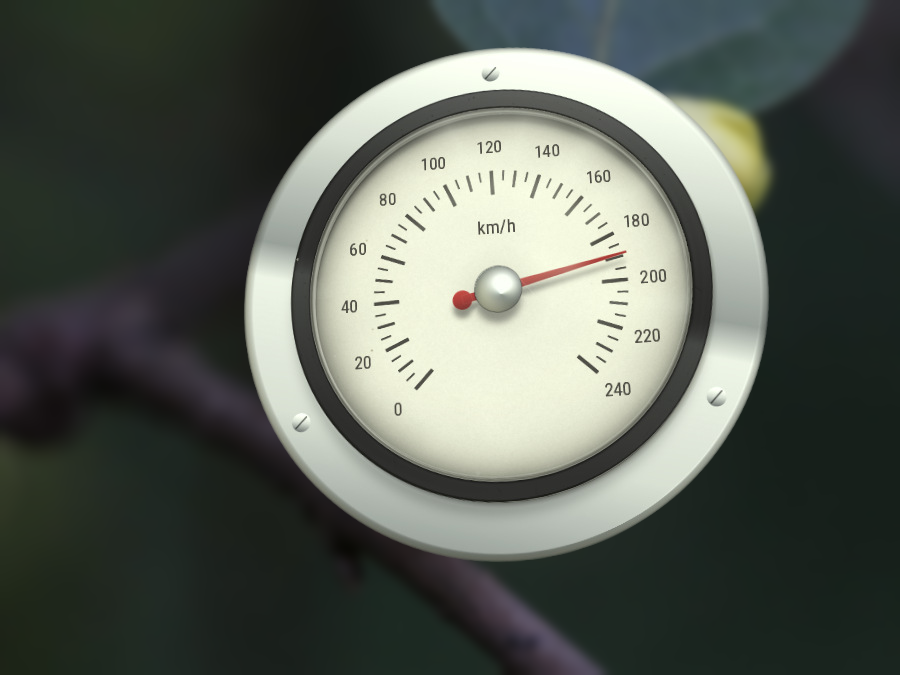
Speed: 190 km/h
